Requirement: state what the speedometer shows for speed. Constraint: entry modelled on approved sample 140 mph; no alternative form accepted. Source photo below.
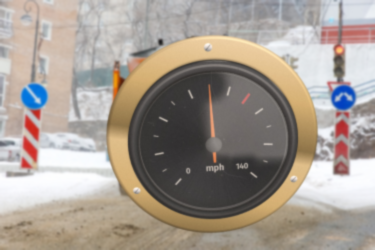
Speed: 70 mph
